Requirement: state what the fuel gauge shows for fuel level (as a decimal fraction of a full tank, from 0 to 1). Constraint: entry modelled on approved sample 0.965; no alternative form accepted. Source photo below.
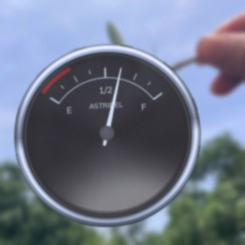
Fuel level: 0.625
